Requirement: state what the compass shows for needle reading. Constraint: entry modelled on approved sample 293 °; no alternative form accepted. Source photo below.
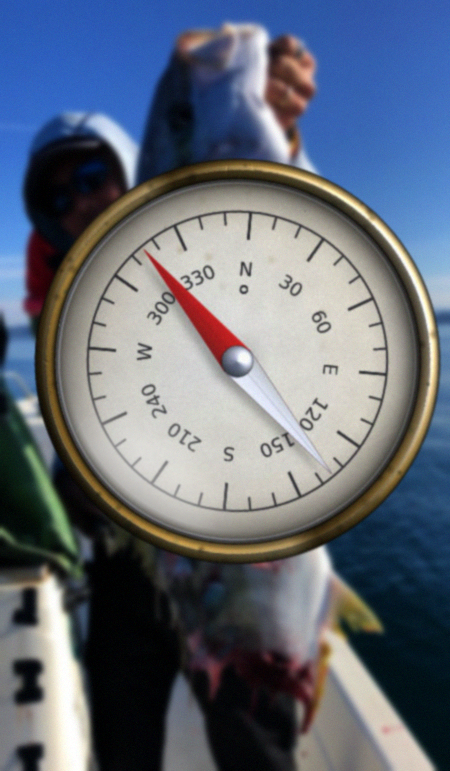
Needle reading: 315 °
